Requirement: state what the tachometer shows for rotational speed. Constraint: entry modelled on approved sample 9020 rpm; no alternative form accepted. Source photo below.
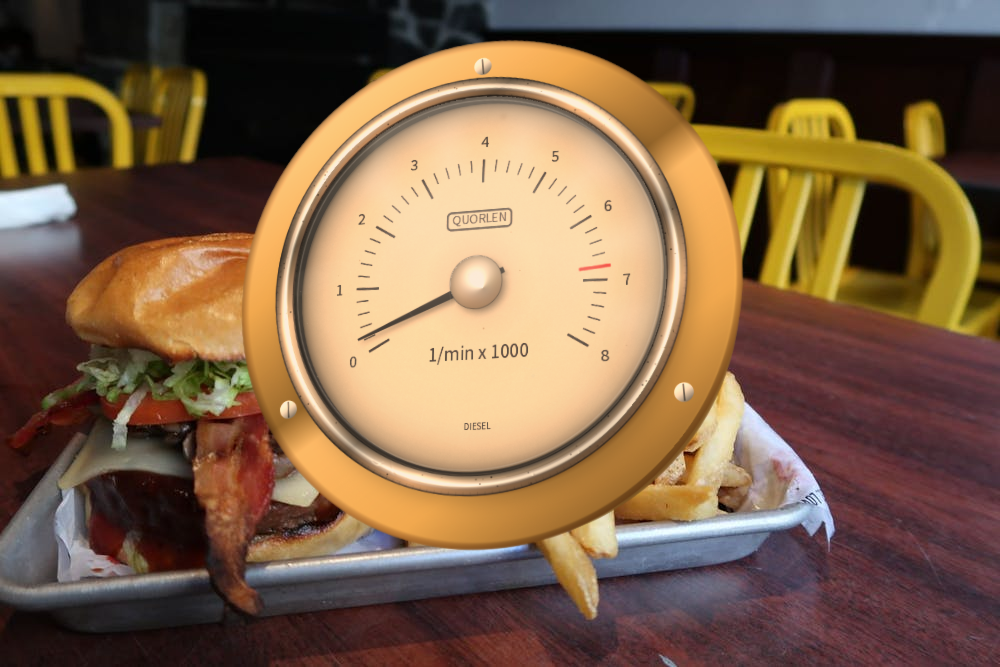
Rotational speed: 200 rpm
